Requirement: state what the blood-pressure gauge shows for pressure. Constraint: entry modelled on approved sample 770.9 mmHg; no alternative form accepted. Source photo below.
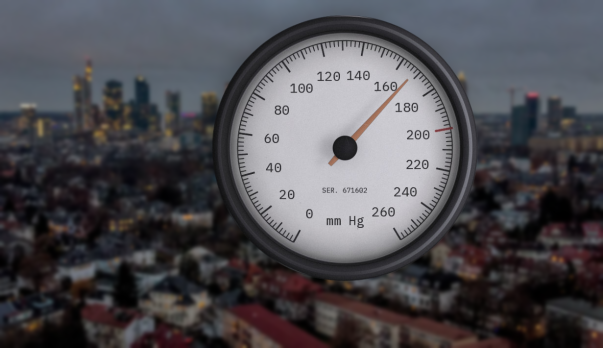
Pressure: 168 mmHg
